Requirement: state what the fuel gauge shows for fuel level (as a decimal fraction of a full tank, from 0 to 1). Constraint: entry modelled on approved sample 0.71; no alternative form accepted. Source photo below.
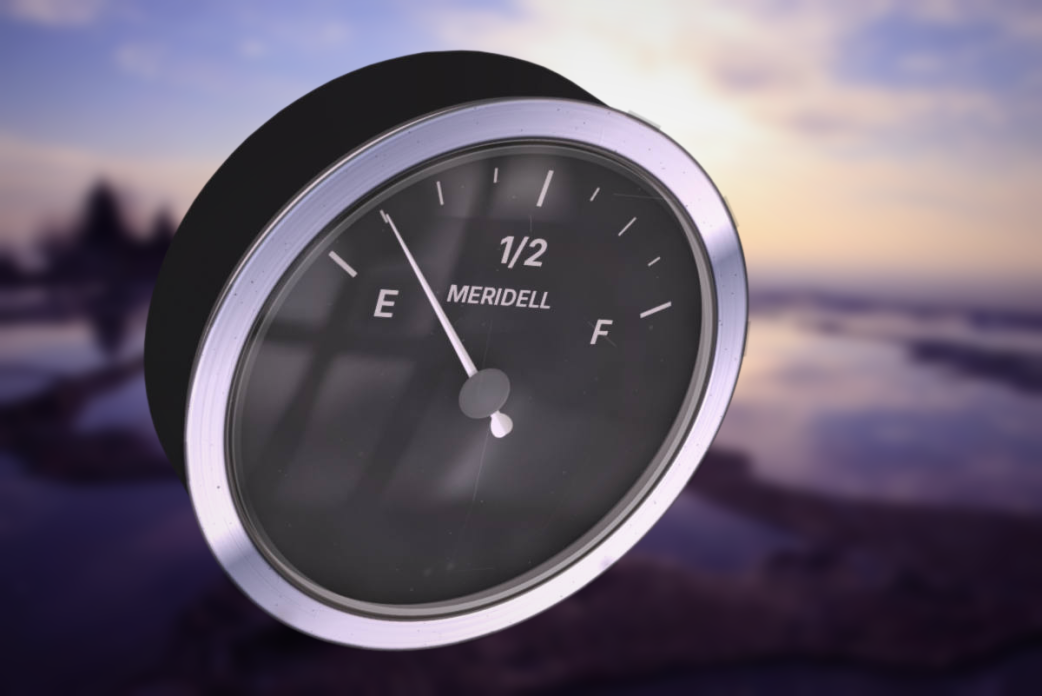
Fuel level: 0.125
